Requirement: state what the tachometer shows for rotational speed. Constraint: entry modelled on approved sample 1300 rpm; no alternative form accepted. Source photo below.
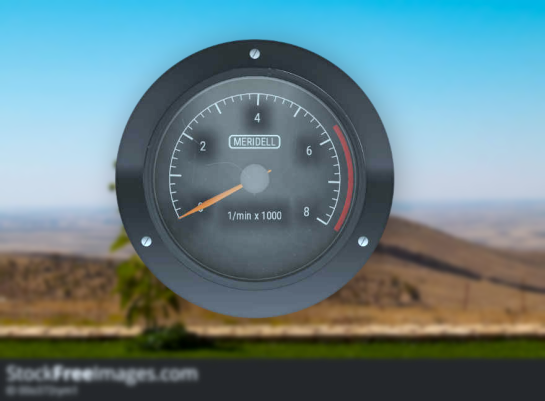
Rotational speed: 0 rpm
